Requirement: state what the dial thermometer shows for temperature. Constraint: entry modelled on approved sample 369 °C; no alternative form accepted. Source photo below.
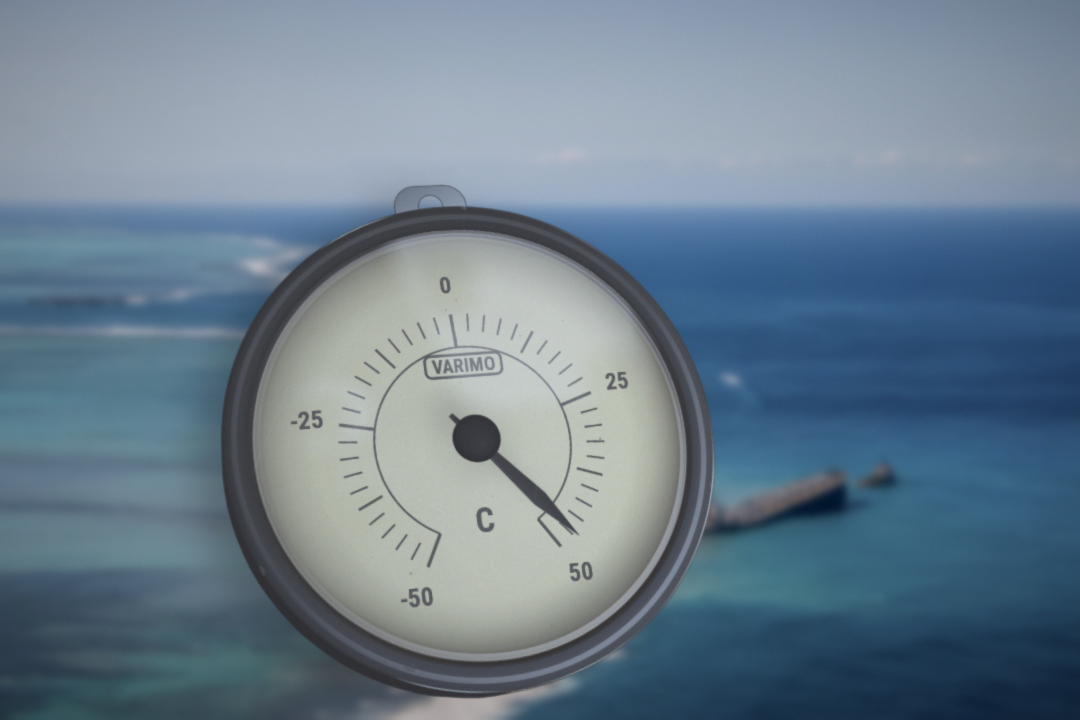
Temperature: 47.5 °C
